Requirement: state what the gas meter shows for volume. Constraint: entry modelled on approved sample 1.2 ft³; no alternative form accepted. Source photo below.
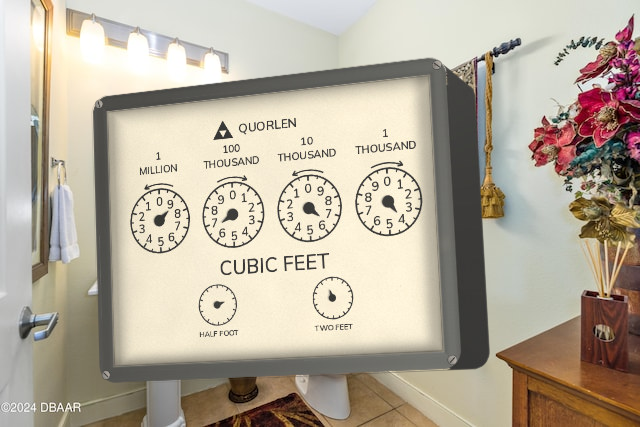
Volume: 866400 ft³
